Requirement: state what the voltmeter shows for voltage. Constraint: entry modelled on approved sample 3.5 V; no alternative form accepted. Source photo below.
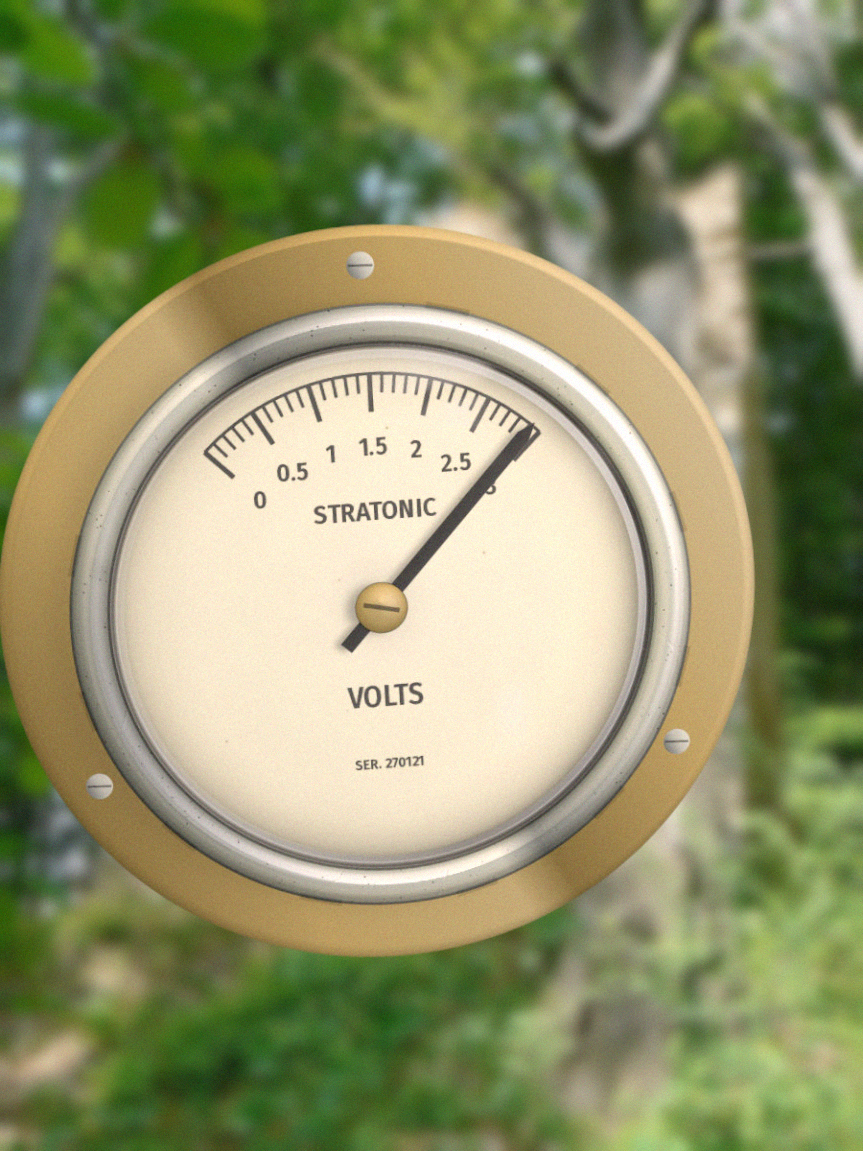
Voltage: 2.9 V
